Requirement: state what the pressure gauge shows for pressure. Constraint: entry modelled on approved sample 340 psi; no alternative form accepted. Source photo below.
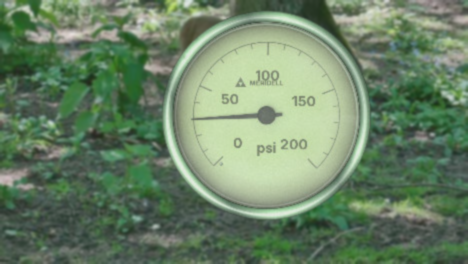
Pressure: 30 psi
